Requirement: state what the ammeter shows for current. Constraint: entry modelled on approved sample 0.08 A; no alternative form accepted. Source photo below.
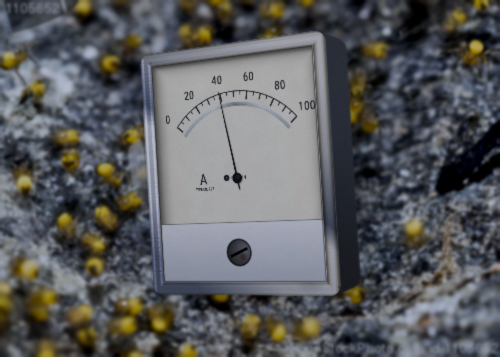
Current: 40 A
